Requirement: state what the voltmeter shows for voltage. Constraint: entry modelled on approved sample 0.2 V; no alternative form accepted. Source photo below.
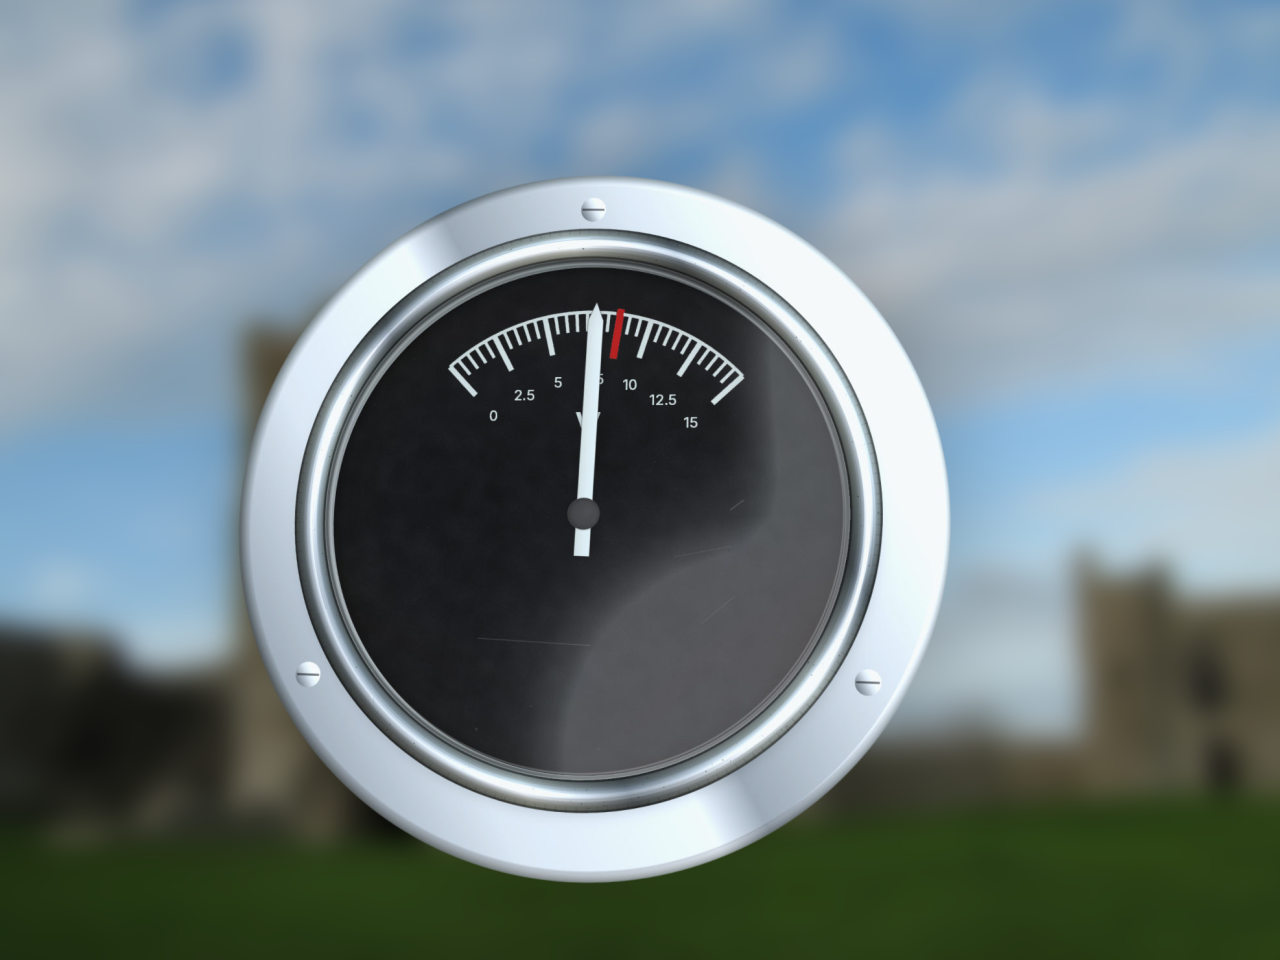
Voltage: 7.5 V
